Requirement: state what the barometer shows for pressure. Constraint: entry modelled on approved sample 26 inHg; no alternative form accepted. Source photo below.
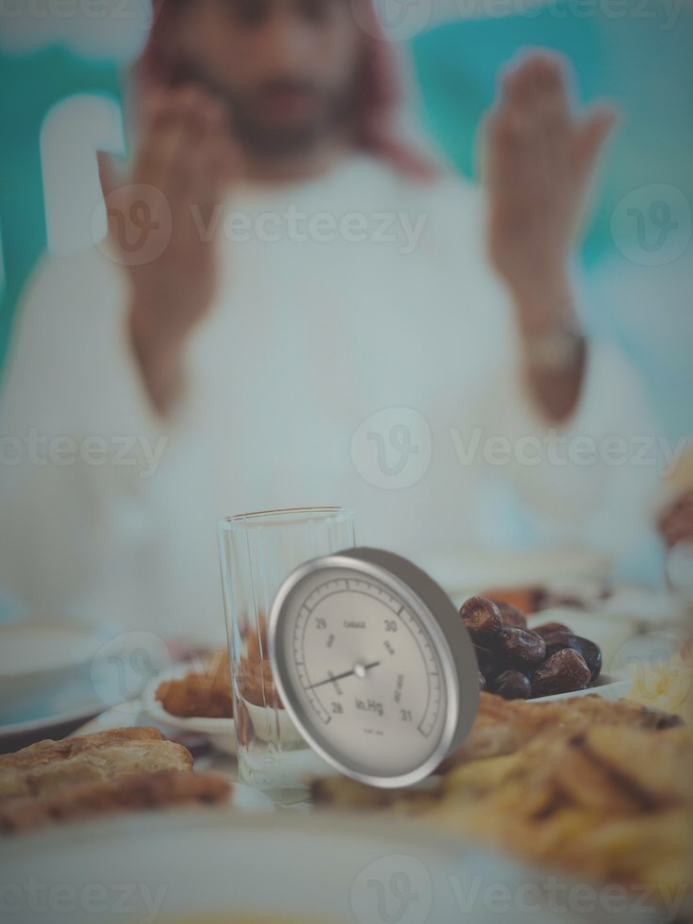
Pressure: 28.3 inHg
